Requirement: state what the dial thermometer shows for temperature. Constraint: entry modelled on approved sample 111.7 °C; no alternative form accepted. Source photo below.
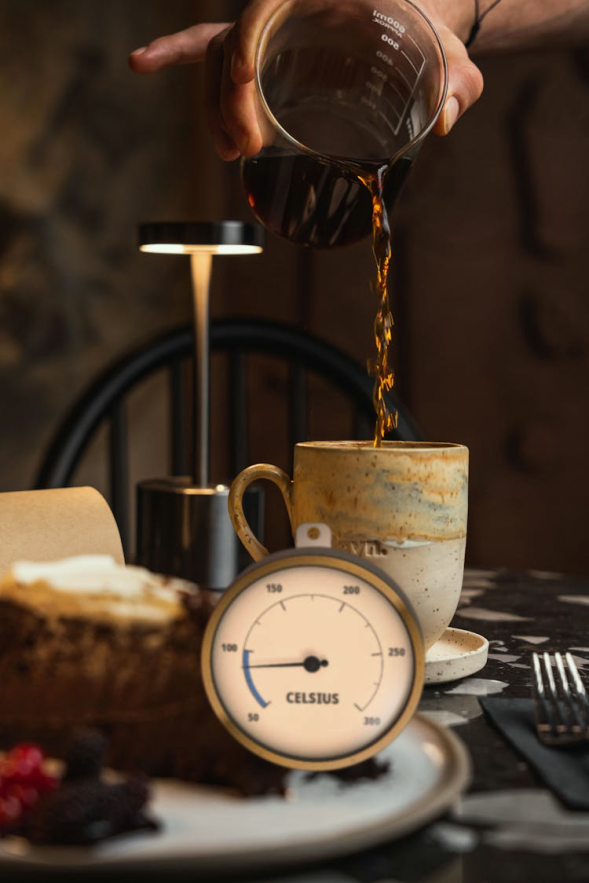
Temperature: 87.5 °C
